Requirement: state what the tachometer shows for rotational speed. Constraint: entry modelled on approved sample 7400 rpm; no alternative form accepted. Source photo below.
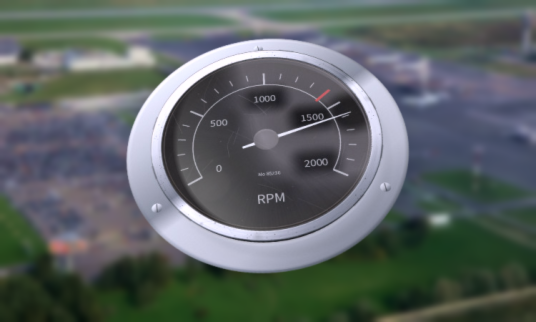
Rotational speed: 1600 rpm
